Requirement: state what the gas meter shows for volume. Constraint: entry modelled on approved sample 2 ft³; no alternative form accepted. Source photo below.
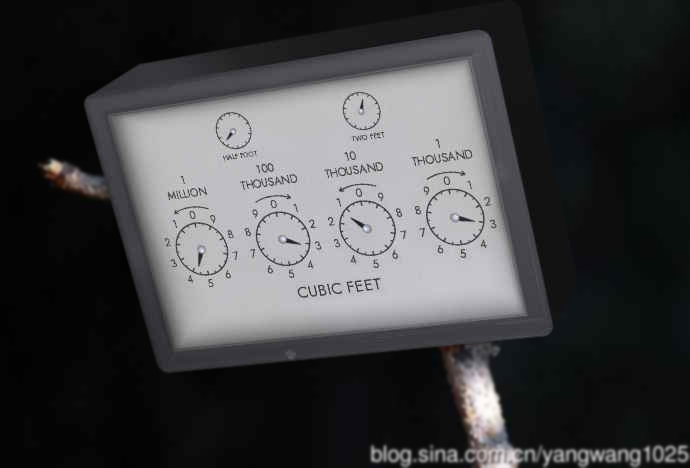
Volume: 431300 ft³
